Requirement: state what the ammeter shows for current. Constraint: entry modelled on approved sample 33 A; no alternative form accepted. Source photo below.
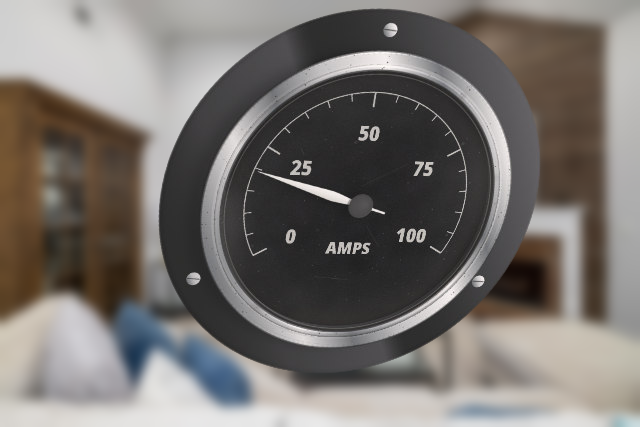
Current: 20 A
